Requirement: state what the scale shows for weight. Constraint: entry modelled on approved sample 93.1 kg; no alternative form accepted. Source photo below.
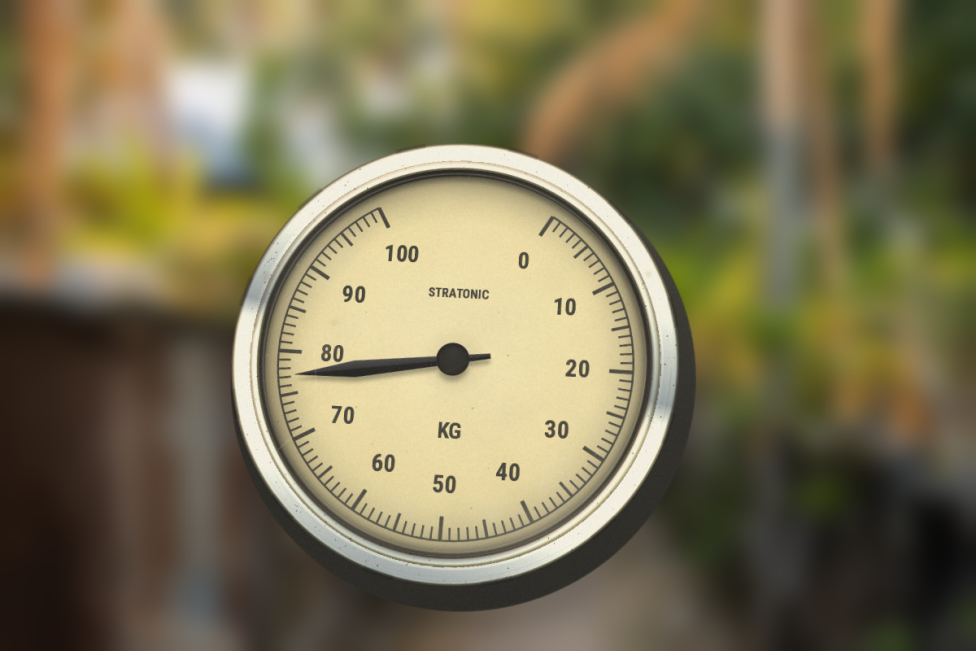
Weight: 77 kg
